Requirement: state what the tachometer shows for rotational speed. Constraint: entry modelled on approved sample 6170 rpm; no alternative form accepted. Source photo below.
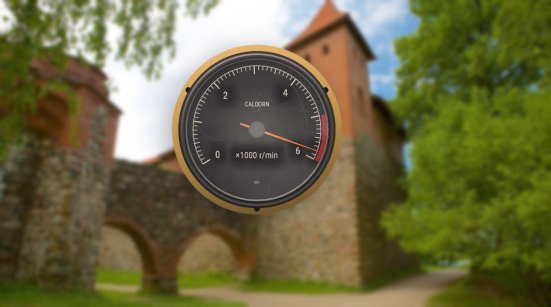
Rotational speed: 5800 rpm
